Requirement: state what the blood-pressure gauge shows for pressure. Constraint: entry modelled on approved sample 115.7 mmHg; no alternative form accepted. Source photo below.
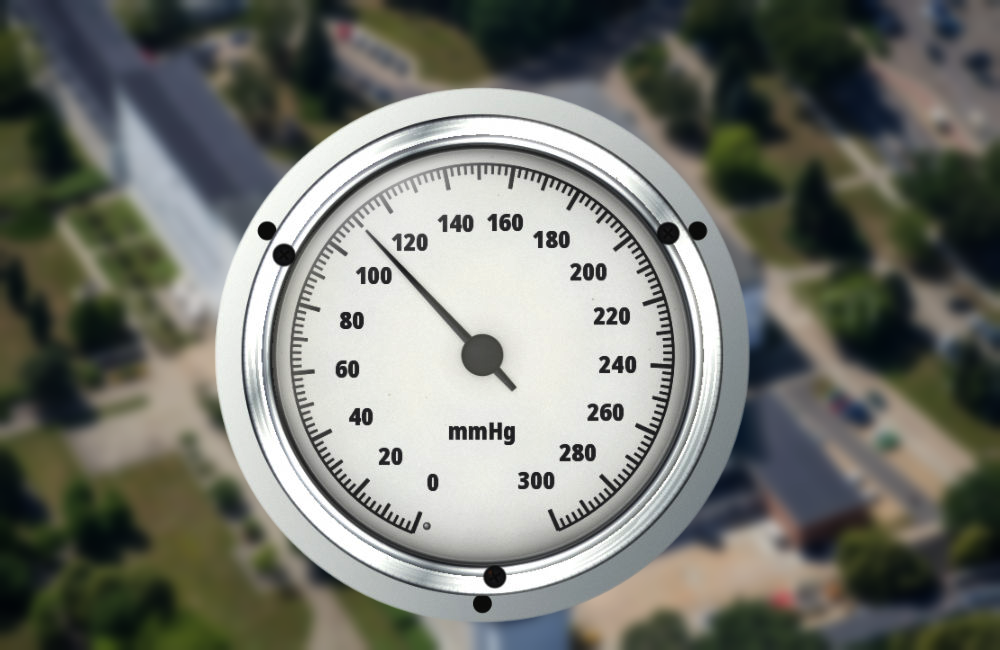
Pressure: 110 mmHg
